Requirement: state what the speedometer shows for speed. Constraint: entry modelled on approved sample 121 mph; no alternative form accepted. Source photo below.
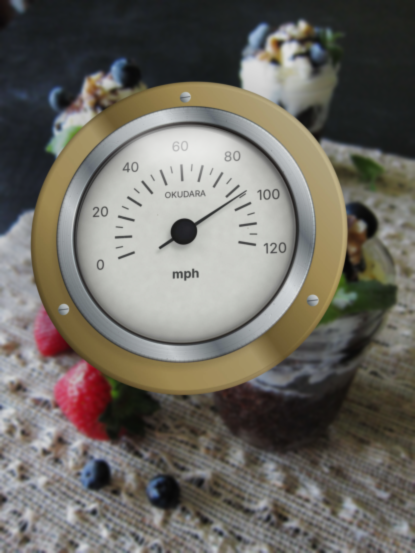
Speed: 95 mph
